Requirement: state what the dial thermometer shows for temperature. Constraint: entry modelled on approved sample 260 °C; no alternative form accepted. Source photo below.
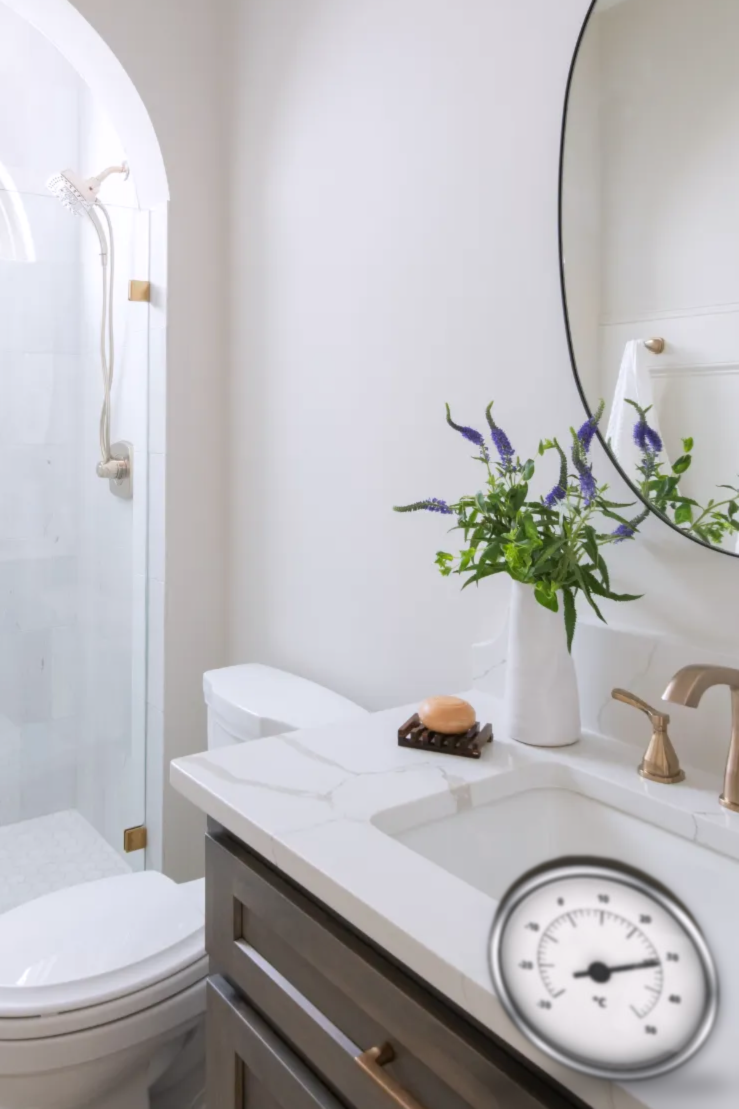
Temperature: 30 °C
